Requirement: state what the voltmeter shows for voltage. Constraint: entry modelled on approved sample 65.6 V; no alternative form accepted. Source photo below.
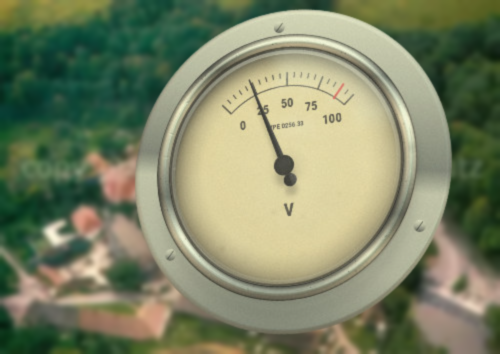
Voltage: 25 V
